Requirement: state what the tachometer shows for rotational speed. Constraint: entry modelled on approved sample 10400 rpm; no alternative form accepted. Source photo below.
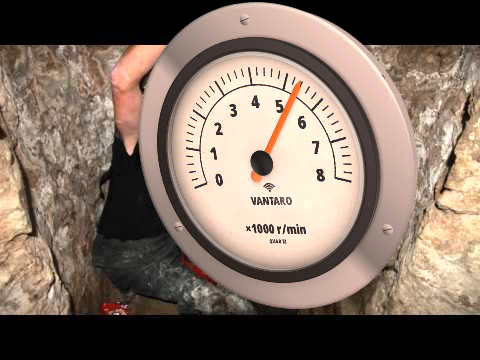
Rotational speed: 5400 rpm
